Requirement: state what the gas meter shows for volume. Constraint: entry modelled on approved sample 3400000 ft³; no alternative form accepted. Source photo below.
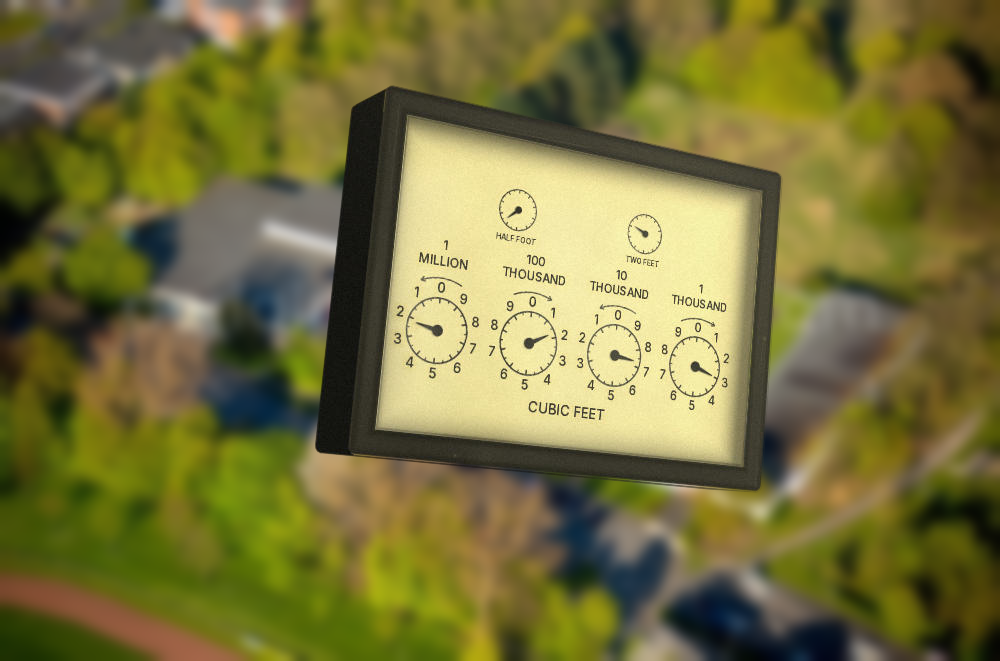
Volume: 217300 ft³
